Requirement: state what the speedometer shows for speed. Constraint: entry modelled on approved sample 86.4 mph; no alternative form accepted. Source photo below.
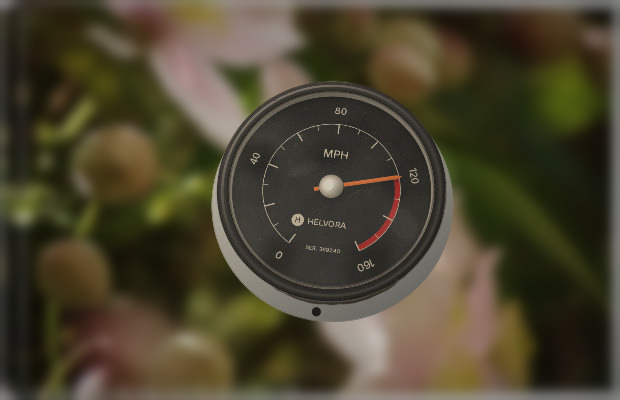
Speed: 120 mph
